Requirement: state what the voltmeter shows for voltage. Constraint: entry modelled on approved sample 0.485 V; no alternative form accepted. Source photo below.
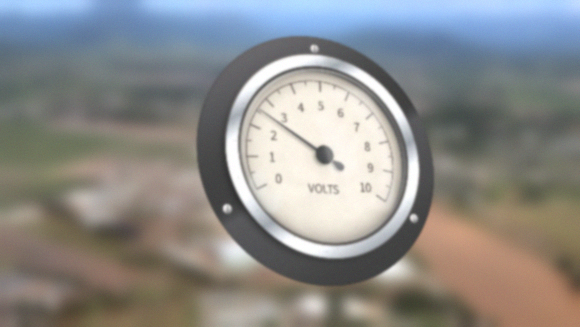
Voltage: 2.5 V
